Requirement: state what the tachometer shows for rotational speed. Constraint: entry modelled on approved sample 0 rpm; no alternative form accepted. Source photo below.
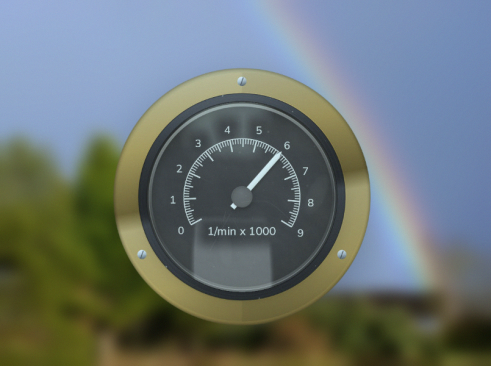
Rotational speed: 6000 rpm
